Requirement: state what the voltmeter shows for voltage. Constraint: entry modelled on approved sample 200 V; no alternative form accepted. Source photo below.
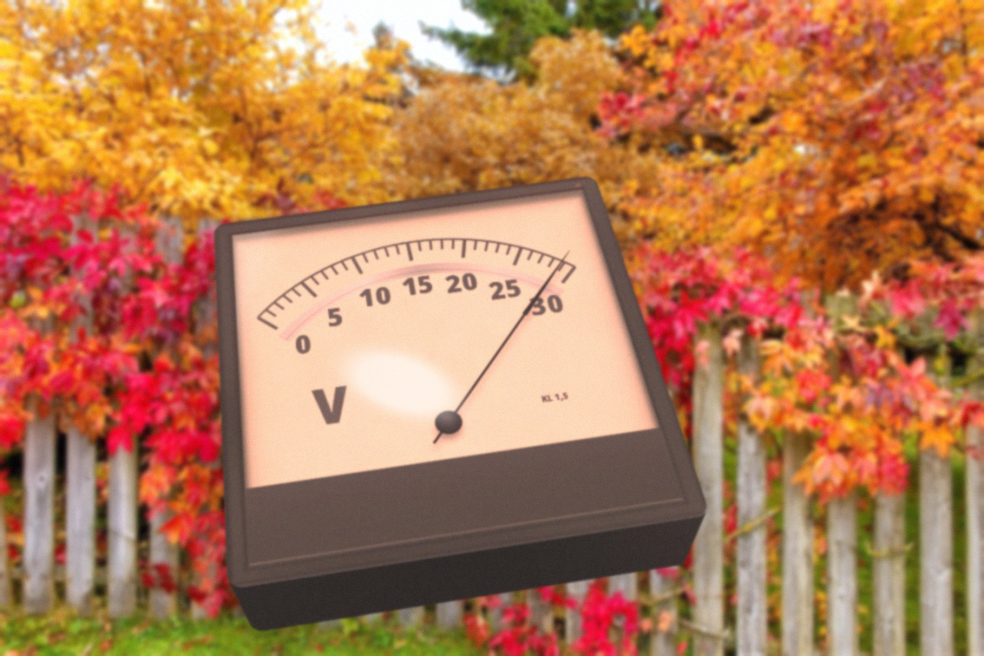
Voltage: 29 V
